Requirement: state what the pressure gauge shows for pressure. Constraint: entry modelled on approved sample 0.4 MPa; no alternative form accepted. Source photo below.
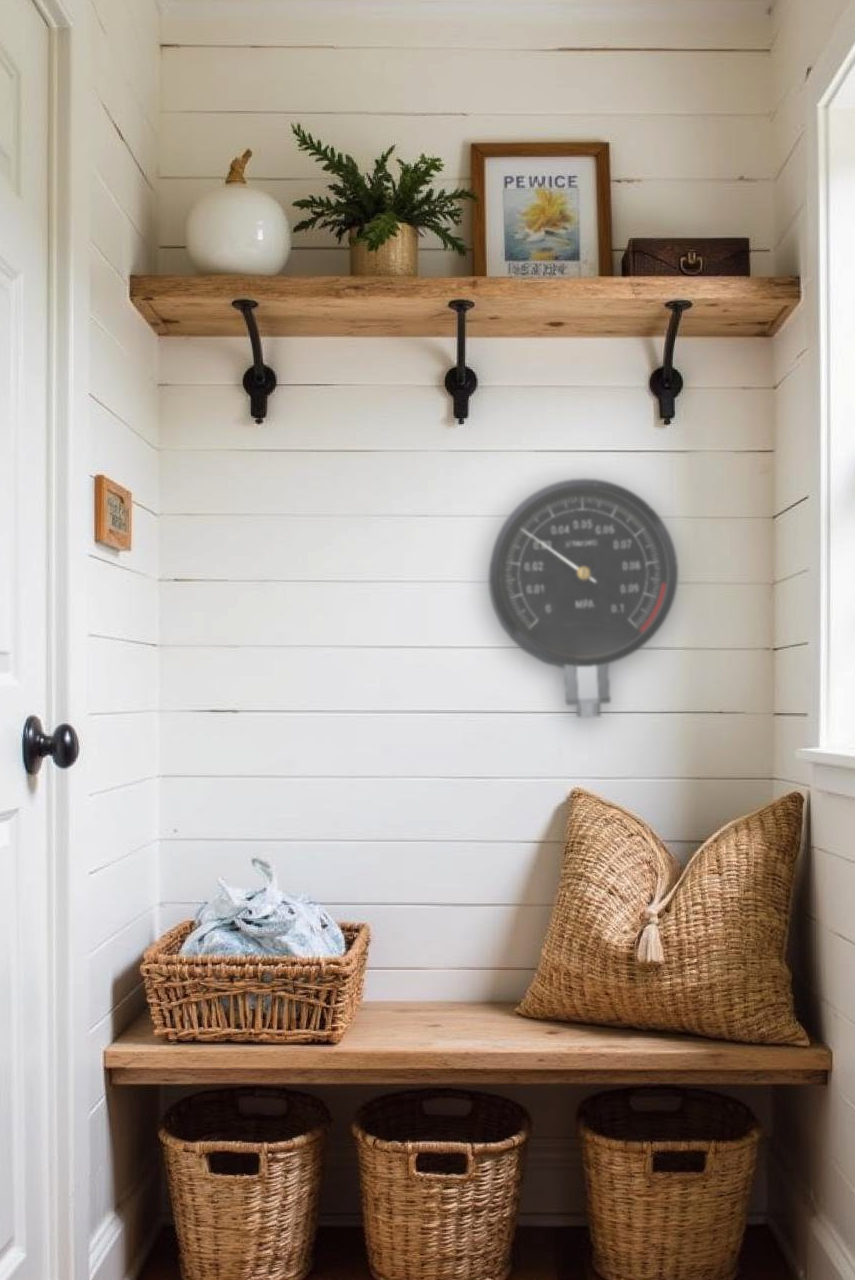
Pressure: 0.03 MPa
